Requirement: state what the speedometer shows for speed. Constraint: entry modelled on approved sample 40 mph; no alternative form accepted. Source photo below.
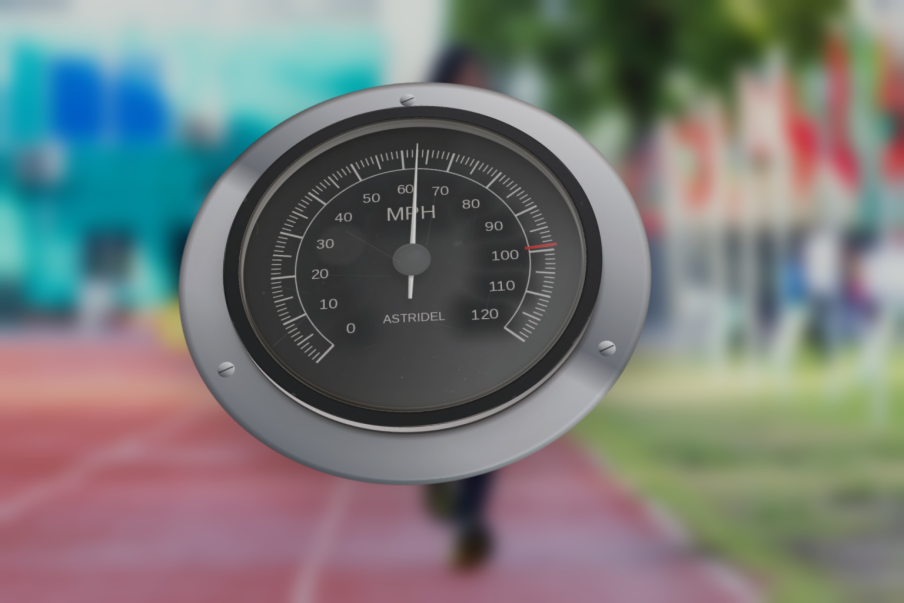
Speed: 63 mph
